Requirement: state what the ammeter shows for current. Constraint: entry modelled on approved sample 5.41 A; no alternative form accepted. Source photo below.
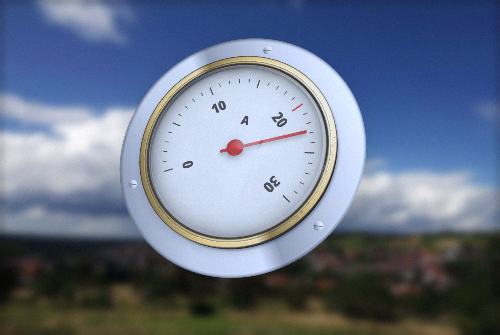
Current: 23 A
